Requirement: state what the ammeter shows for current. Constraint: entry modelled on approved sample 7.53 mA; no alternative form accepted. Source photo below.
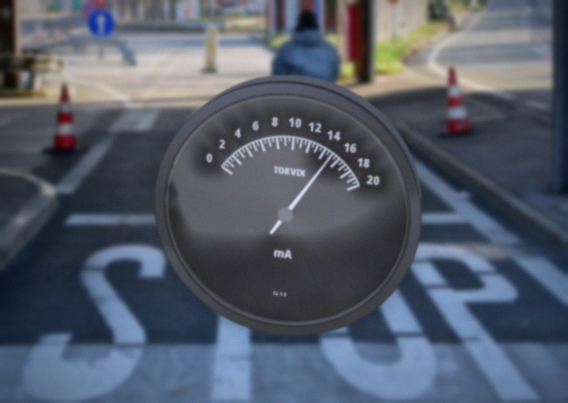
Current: 15 mA
